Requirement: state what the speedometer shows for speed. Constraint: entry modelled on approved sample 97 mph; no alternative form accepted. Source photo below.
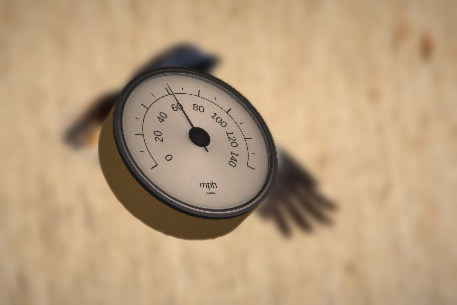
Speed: 60 mph
